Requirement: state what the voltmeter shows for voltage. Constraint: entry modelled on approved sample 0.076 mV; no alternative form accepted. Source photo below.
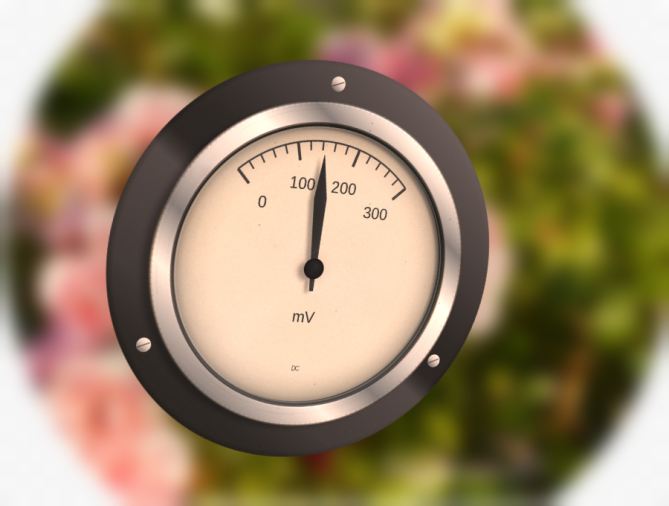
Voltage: 140 mV
